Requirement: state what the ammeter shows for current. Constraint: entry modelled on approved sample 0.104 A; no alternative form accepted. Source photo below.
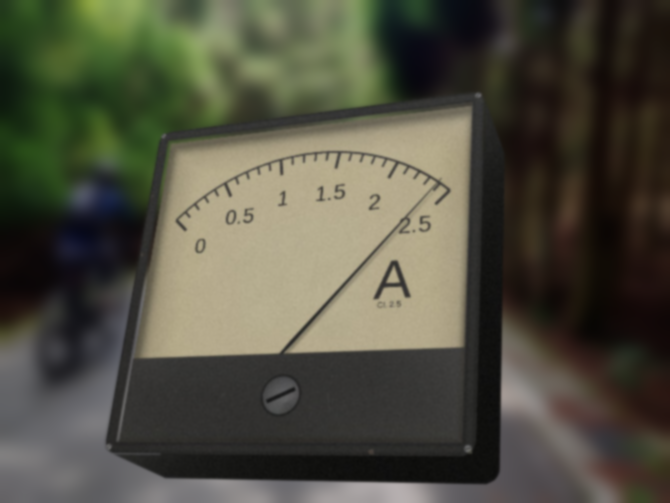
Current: 2.4 A
